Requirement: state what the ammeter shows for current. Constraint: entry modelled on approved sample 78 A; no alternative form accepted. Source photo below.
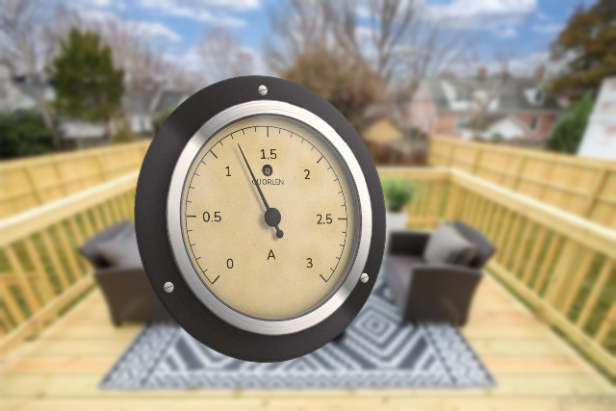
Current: 1.2 A
